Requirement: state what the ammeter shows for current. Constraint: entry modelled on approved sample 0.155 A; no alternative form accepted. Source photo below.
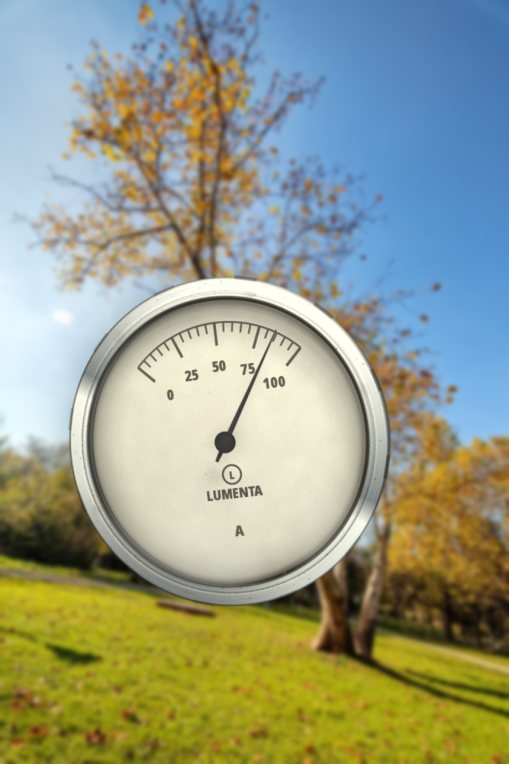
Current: 85 A
